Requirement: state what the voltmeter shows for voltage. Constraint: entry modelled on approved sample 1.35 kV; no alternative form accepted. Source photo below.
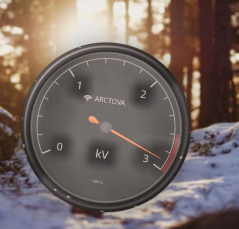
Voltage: 2.9 kV
